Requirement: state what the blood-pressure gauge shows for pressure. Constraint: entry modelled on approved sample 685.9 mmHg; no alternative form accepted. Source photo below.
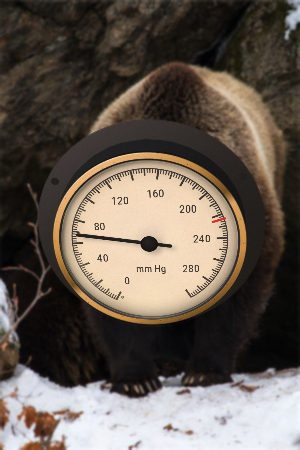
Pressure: 70 mmHg
